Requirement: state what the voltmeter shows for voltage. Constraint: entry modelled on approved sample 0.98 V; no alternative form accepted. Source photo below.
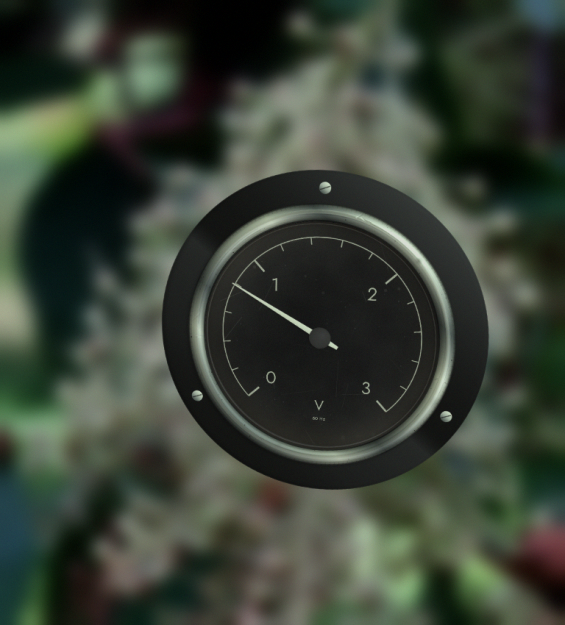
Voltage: 0.8 V
